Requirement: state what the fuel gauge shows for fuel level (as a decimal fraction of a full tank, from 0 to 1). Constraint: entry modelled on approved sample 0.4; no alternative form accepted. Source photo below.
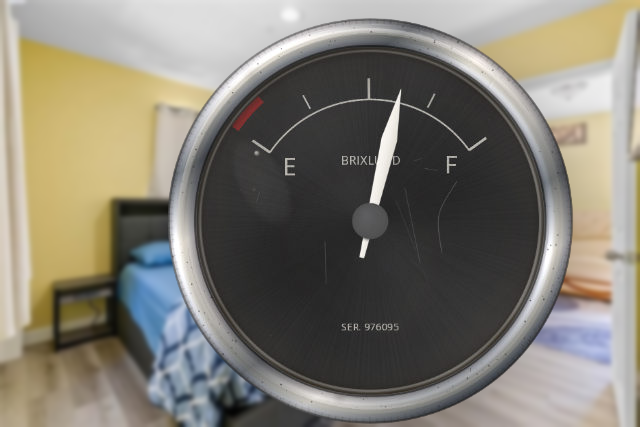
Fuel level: 0.625
